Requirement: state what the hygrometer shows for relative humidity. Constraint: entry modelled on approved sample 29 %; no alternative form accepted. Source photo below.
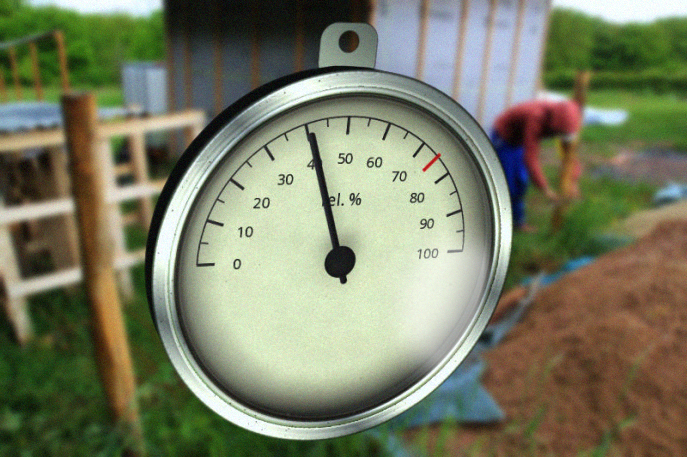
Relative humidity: 40 %
